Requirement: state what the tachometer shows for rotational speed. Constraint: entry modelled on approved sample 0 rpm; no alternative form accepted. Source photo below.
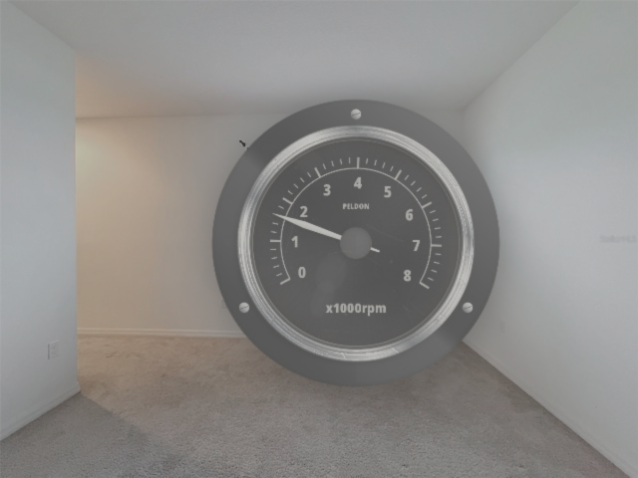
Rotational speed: 1600 rpm
